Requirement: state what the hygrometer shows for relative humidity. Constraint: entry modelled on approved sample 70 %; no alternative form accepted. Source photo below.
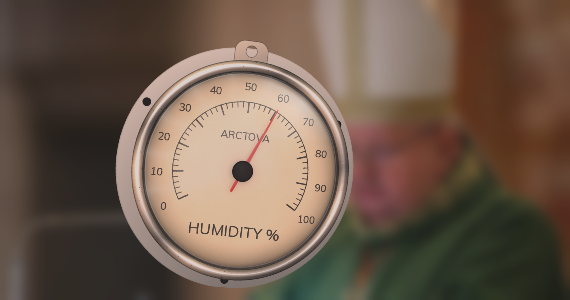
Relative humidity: 60 %
